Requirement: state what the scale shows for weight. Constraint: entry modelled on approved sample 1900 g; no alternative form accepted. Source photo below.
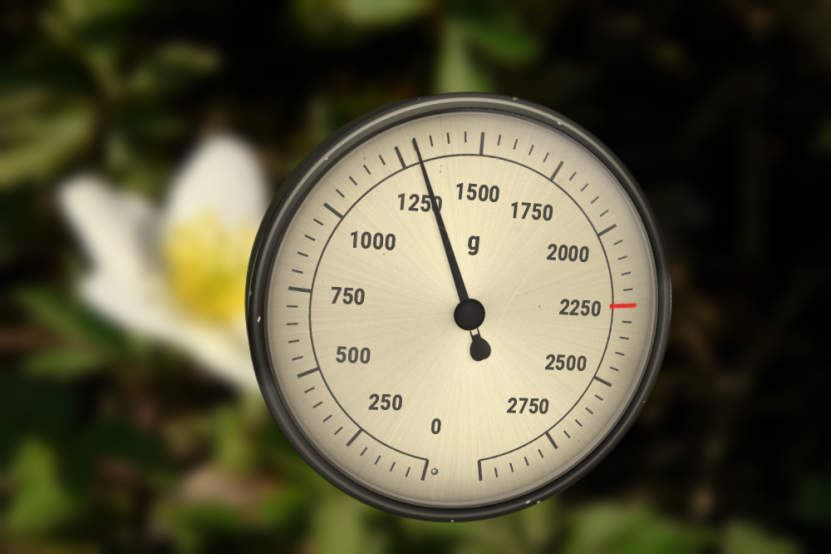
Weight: 1300 g
